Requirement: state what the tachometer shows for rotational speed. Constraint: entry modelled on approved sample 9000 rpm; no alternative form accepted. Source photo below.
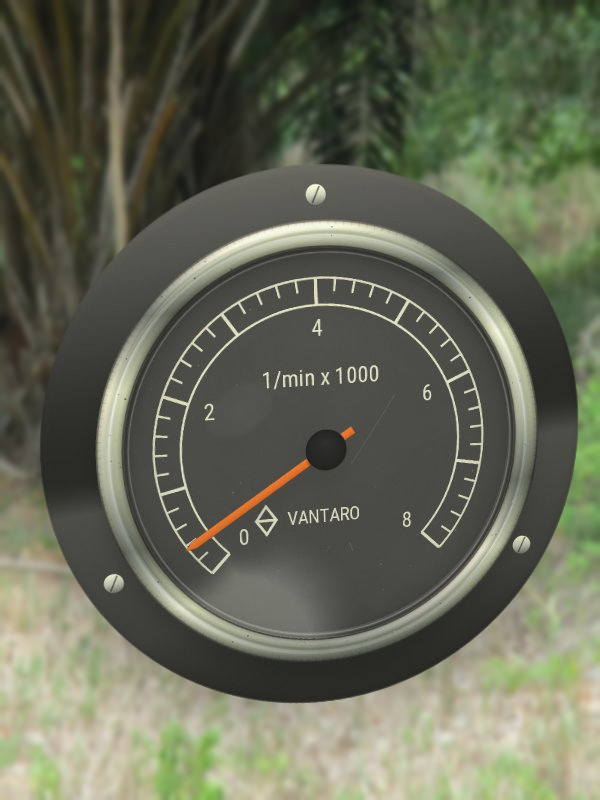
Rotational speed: 400 rpm
